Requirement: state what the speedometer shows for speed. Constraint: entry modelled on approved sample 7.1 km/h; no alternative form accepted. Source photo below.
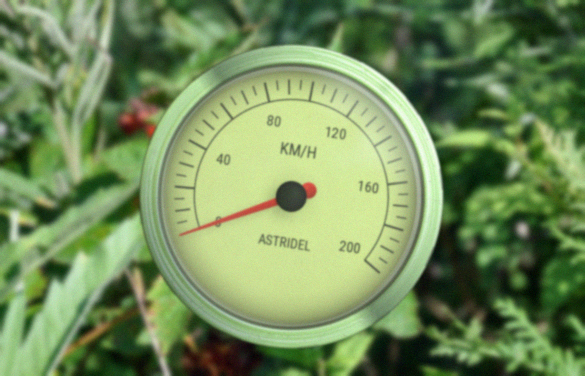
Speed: 0 km/h
